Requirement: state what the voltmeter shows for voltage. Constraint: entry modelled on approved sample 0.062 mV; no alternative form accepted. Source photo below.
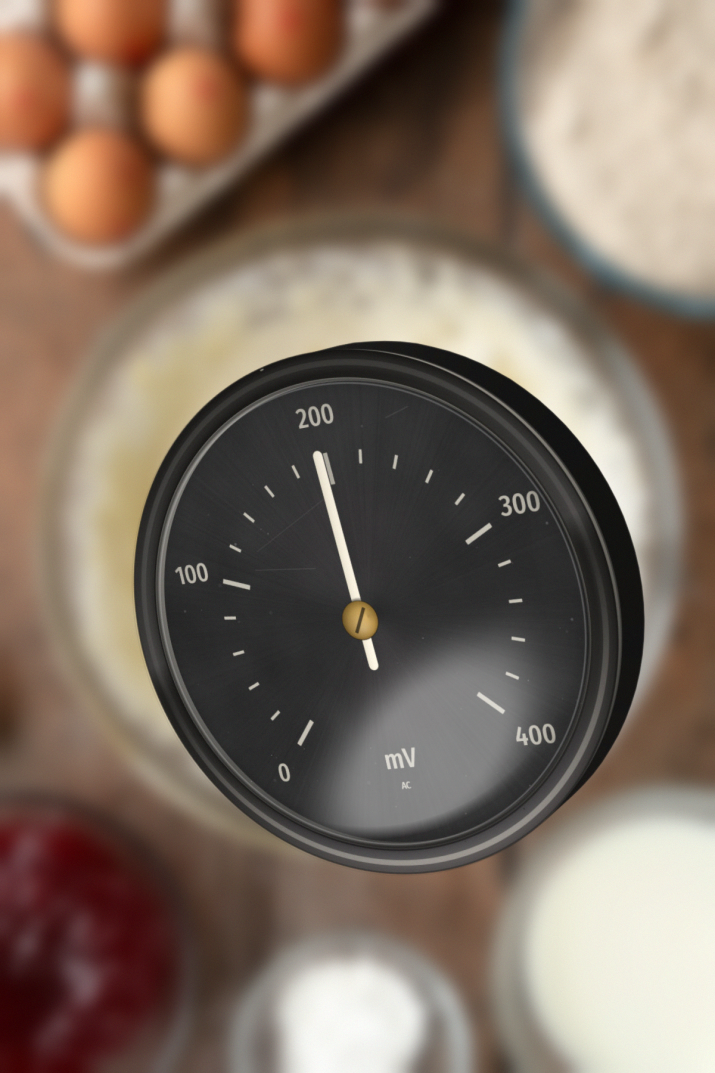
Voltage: 200 mV
